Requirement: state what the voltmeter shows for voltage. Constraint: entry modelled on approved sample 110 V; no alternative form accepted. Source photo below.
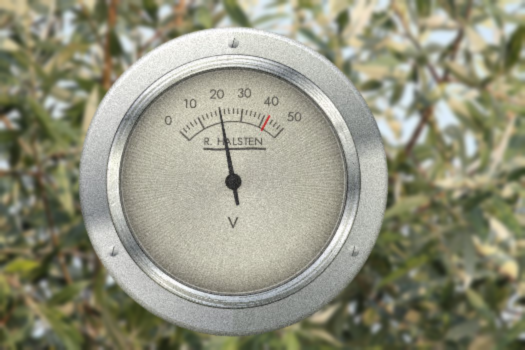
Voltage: 20 V
